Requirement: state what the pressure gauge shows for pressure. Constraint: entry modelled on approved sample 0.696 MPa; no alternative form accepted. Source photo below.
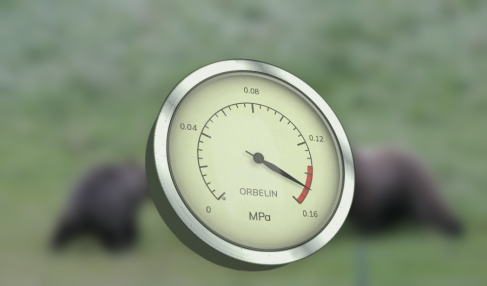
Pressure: 0.15 MPa
